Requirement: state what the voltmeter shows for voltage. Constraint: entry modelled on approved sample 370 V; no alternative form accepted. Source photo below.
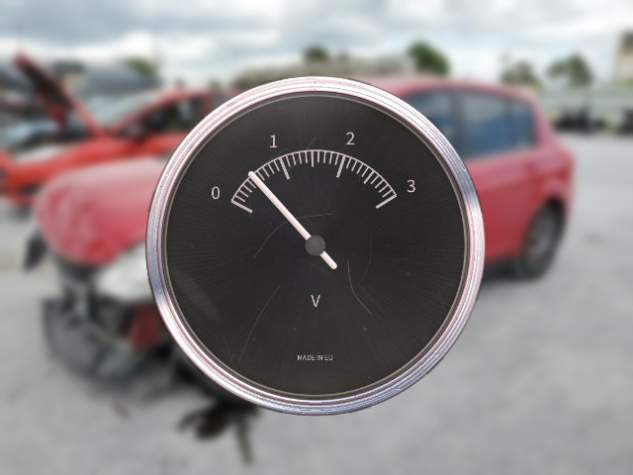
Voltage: 0.5 V
